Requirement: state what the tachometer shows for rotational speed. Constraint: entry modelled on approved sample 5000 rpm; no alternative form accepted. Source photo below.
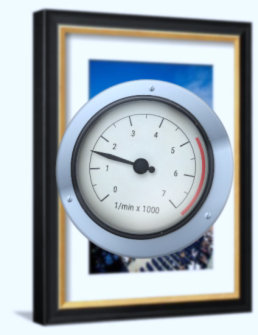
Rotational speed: 1500 rpm
